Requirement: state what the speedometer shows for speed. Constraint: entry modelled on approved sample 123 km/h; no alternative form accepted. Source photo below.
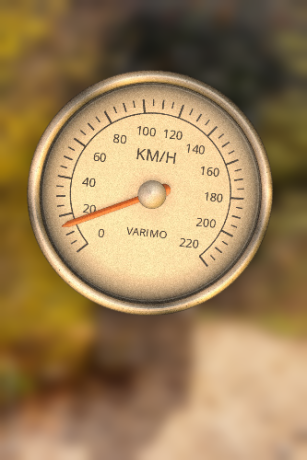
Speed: 15 km/h
